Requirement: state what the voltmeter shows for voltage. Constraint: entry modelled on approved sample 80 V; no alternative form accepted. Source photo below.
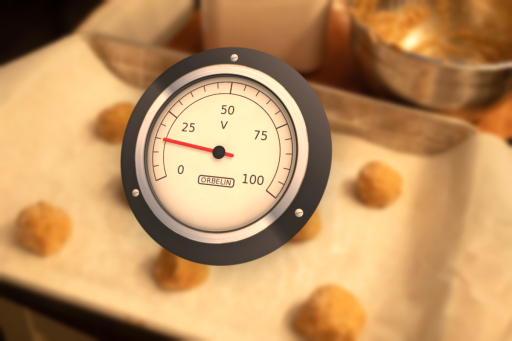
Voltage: 15 V
